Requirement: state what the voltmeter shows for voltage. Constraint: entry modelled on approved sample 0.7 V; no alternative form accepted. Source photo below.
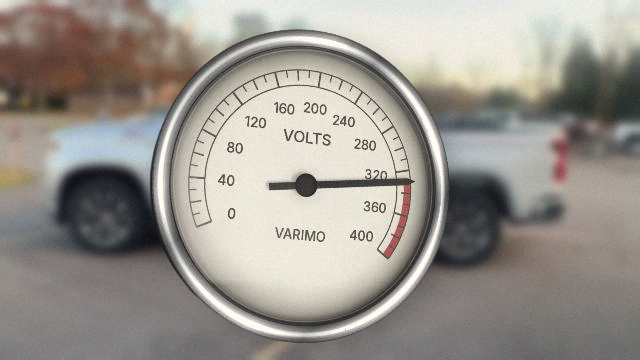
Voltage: 330 V
